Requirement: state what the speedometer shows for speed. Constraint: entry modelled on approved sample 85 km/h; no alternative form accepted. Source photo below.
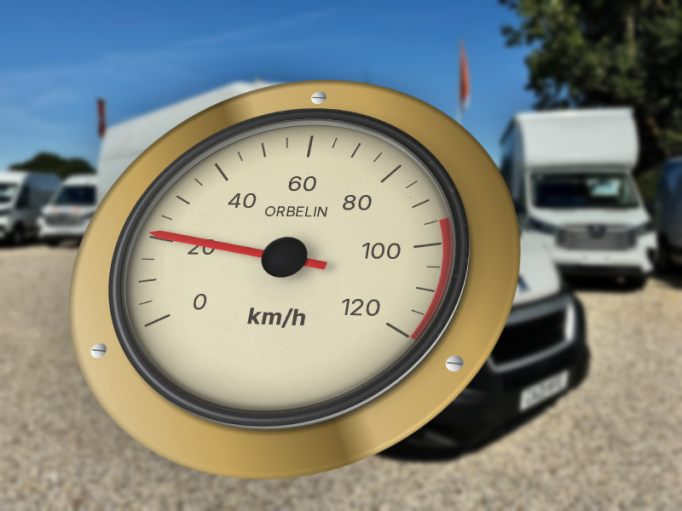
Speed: 20 km/h
